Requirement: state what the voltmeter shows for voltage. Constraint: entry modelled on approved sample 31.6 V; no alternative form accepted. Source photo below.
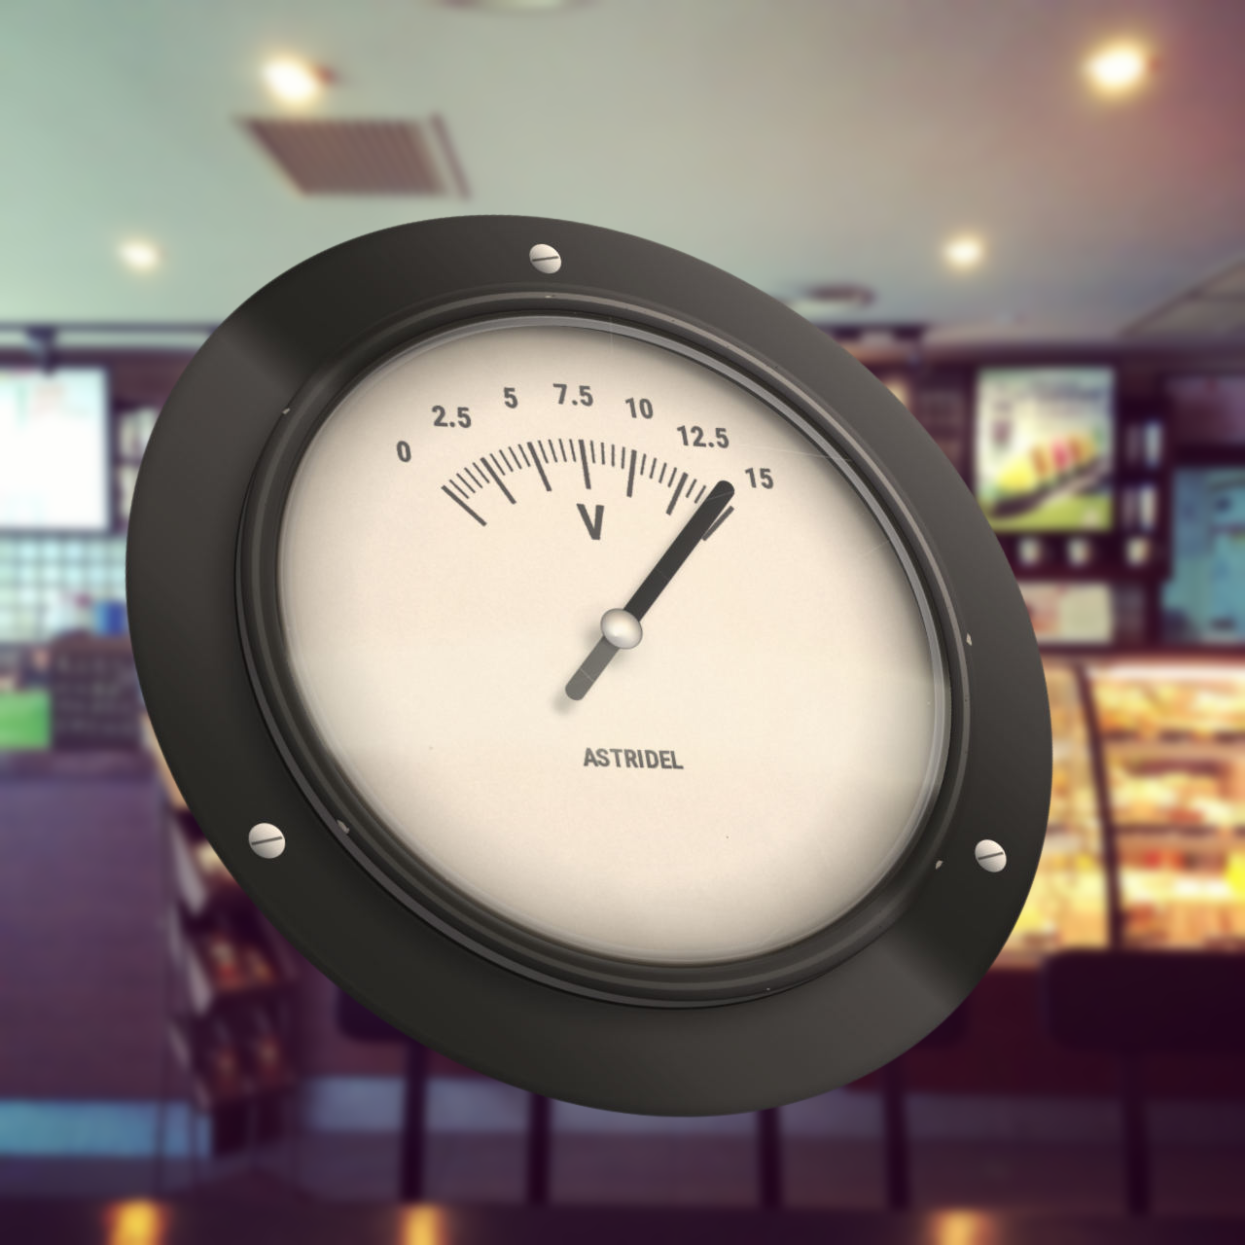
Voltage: 14.25 V
